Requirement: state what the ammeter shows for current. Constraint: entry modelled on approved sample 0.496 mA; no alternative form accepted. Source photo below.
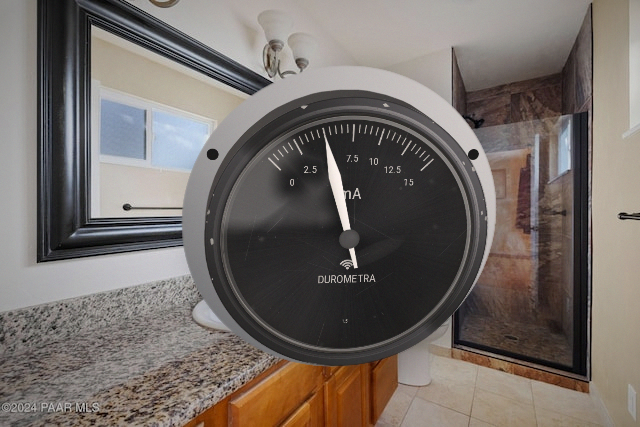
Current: 5 mA
